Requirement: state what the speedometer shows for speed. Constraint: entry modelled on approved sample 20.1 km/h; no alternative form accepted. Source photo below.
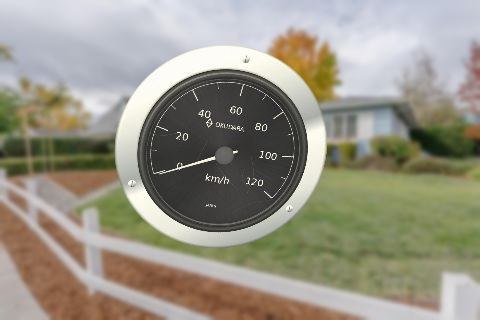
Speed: 0 km/h
